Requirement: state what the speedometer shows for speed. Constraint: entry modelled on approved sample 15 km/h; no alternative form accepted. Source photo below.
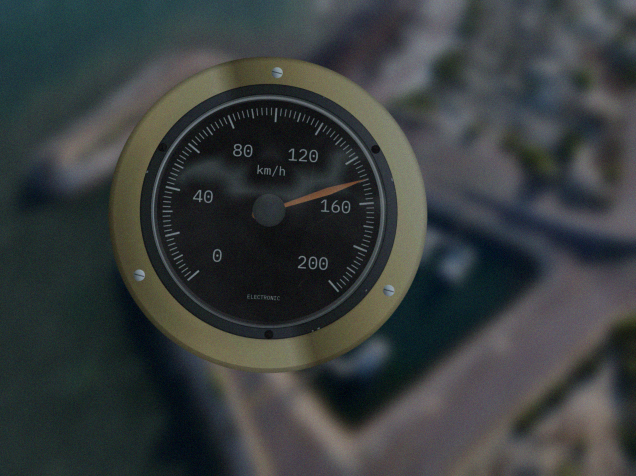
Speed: 150 km/h
